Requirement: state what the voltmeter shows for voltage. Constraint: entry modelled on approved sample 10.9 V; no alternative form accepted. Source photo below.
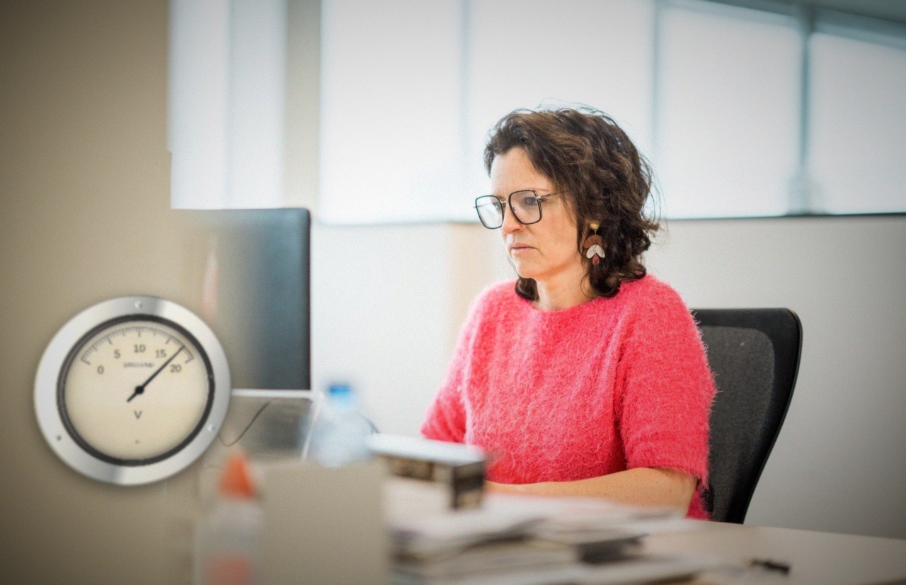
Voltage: 17.5 V
